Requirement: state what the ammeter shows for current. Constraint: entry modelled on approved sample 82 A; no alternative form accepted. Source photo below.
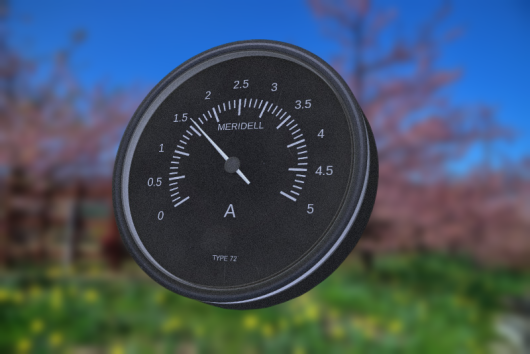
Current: 1.6 A
